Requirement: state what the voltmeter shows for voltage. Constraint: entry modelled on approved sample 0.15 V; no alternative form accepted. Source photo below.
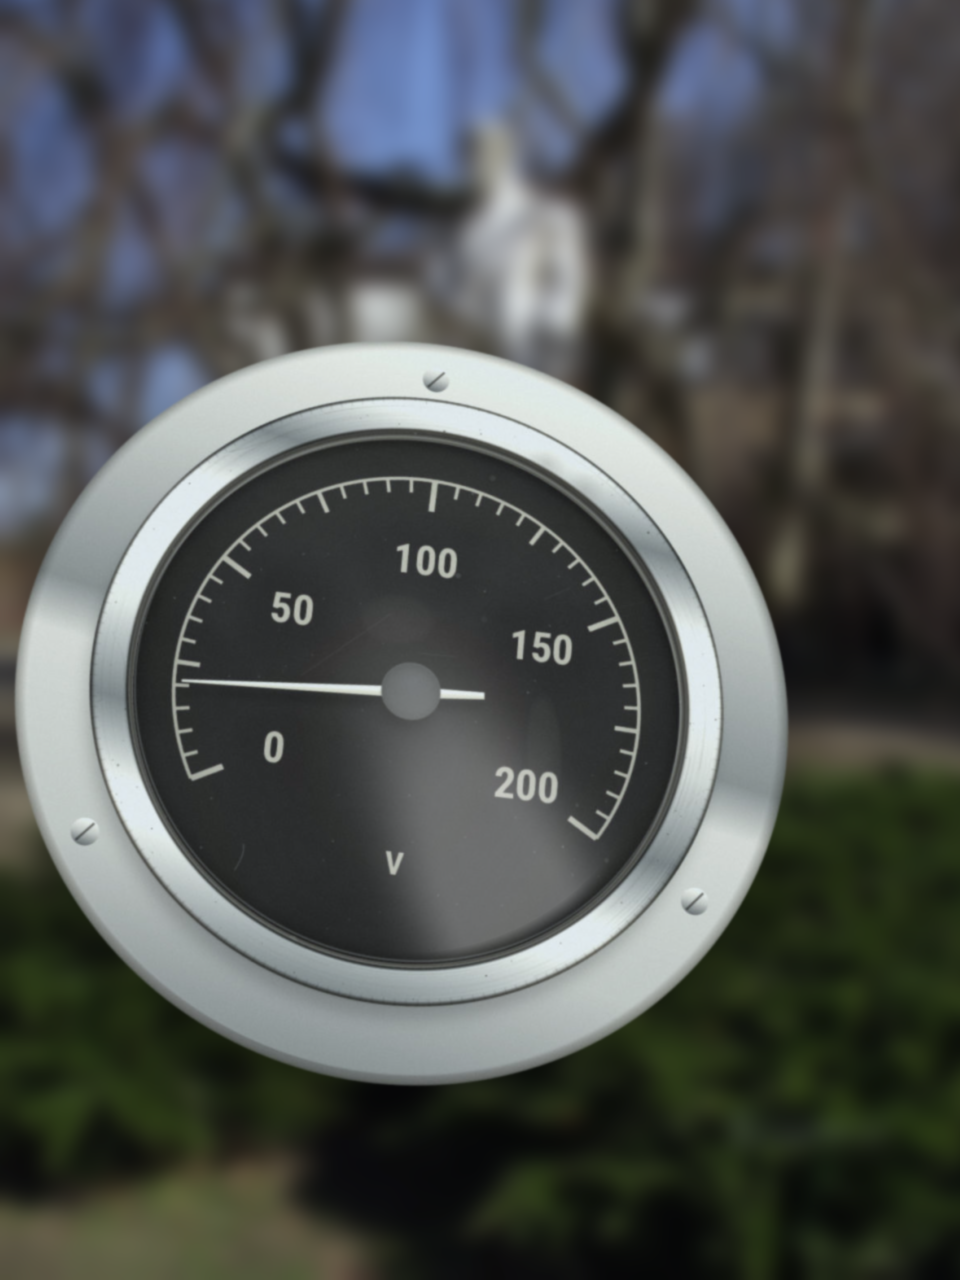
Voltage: 20 V
